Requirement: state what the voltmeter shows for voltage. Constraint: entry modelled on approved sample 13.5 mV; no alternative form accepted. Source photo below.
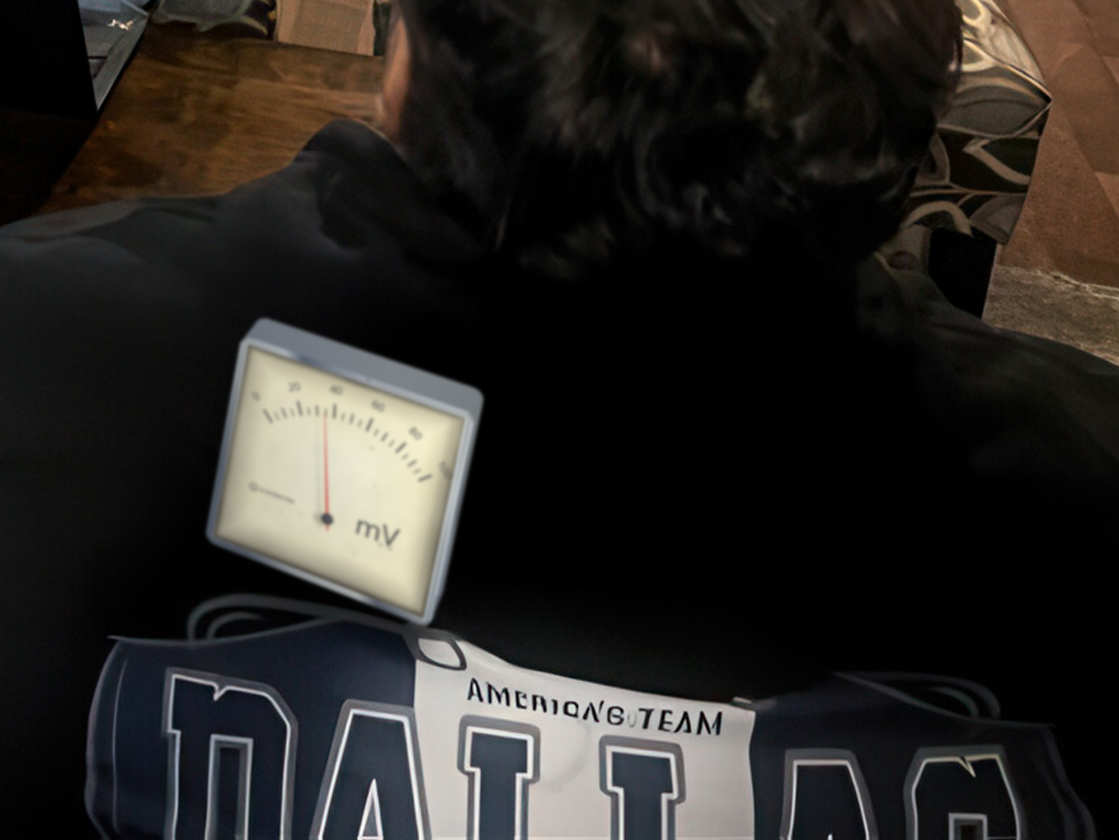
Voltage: 35 mV
